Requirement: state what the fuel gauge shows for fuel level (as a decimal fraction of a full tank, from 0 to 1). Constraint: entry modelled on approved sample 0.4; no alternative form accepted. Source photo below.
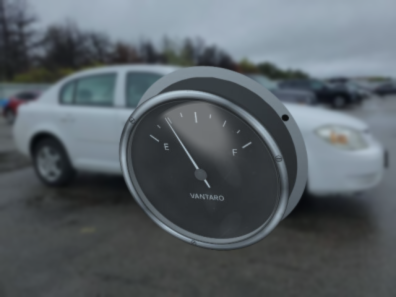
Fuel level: 0.25
